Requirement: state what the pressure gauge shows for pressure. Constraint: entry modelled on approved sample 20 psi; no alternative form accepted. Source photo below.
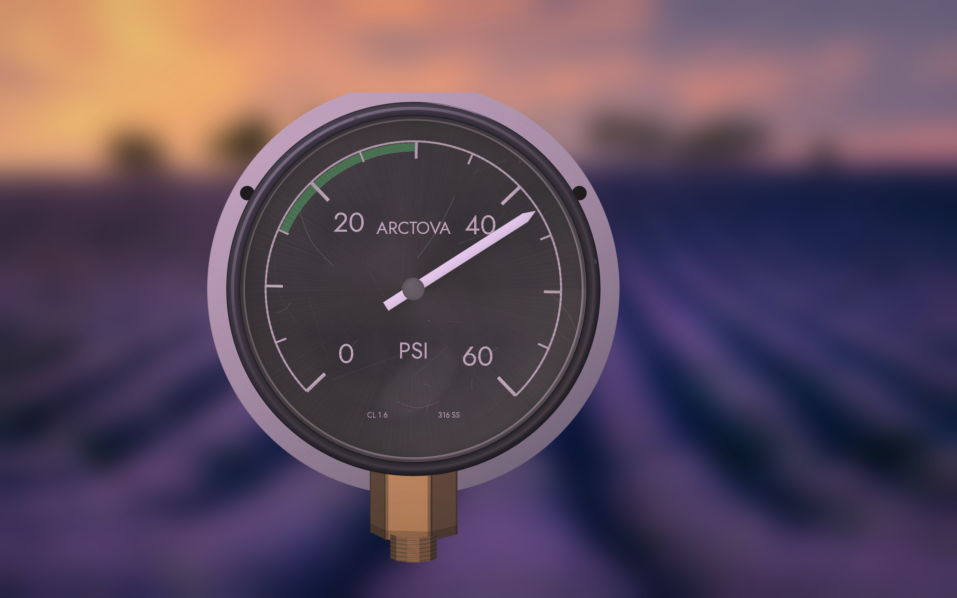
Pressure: 42.5 psi
